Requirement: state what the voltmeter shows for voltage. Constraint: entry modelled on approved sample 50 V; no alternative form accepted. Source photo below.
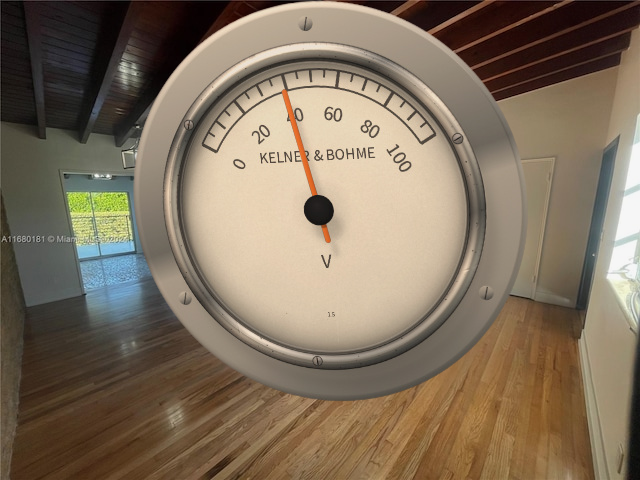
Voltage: 40 V
